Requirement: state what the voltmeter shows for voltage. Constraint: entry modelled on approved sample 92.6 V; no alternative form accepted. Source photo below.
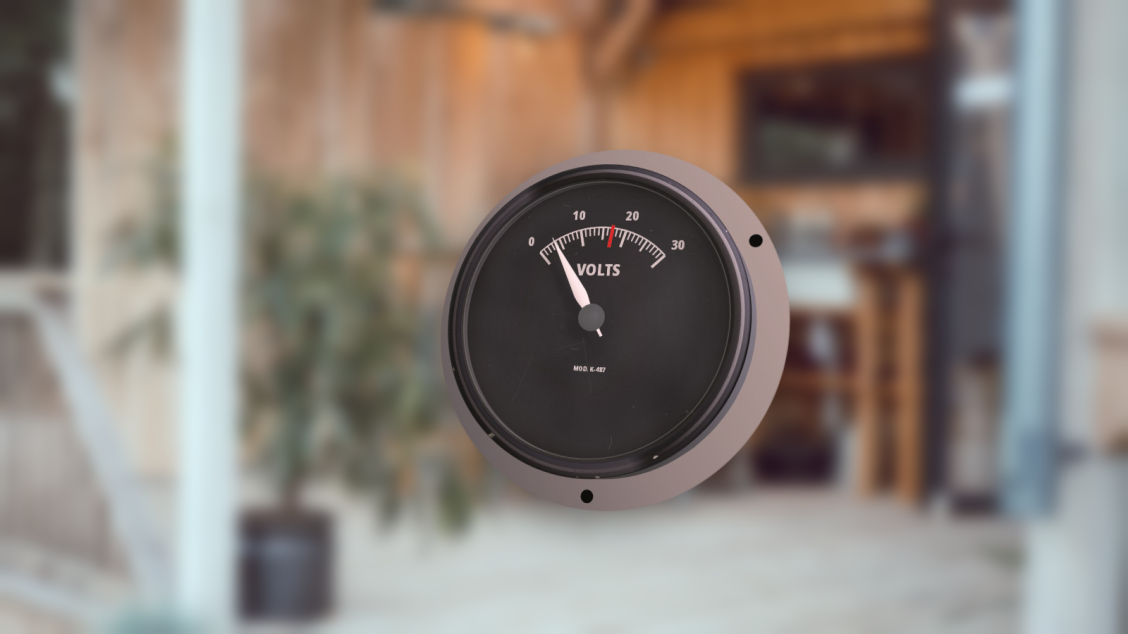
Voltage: 4 V
